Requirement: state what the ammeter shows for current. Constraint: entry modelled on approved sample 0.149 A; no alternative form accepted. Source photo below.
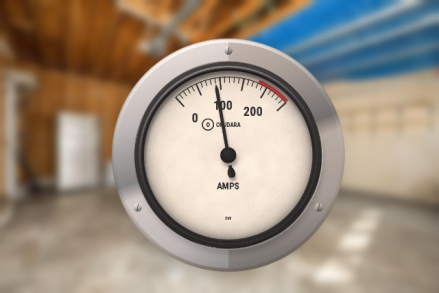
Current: 90 A
